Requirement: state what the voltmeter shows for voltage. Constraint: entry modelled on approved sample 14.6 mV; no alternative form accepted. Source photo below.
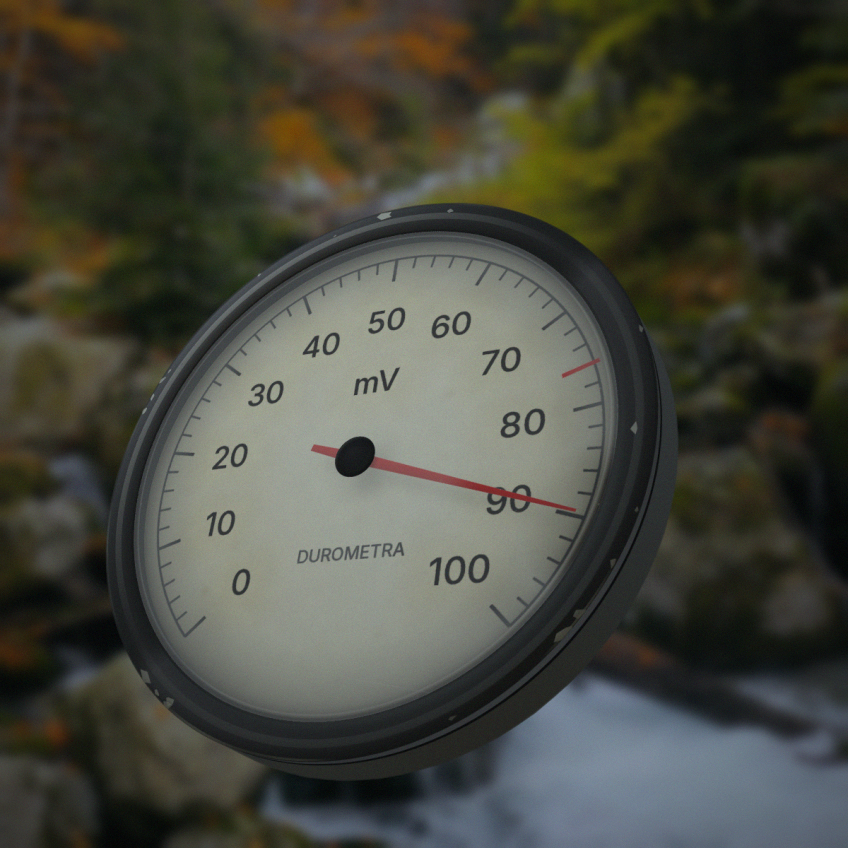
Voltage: 90 mV
